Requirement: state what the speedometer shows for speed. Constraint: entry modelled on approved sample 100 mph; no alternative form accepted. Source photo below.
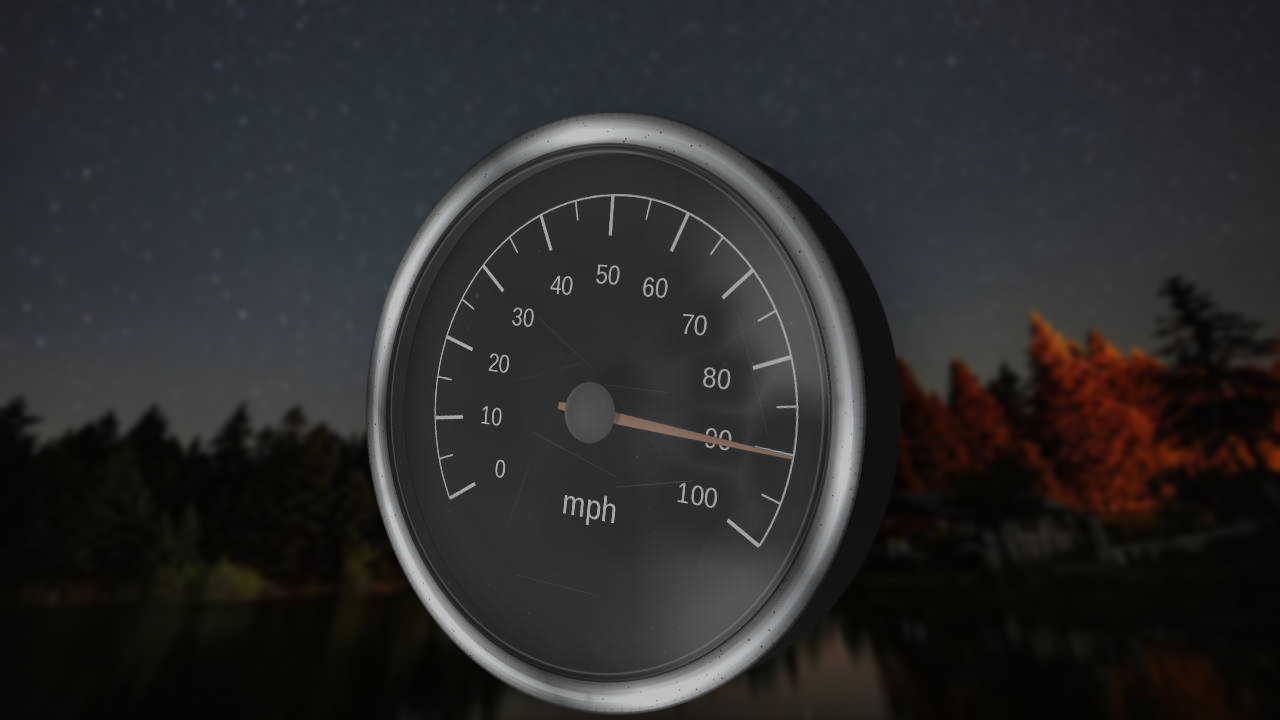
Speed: 90 mph
